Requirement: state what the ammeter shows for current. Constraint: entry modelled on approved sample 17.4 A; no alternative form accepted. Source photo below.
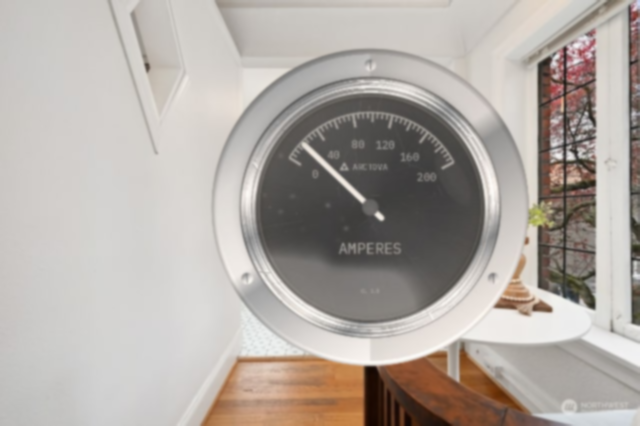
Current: 20 A
